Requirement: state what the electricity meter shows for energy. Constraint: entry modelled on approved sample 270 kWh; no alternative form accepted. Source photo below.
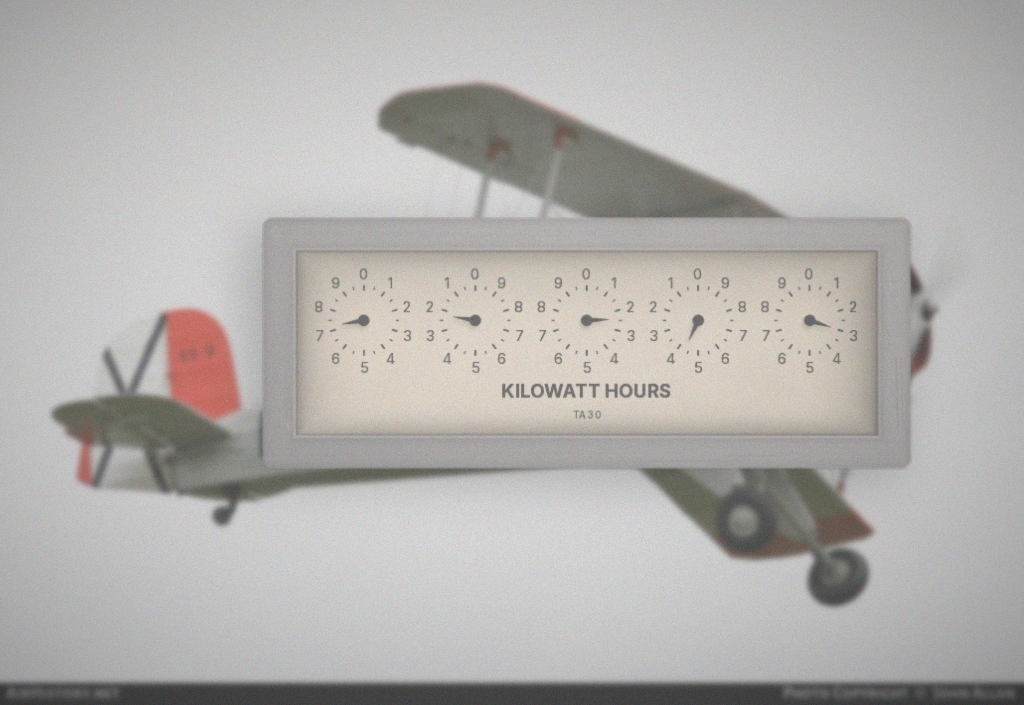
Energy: 72243 kWh
